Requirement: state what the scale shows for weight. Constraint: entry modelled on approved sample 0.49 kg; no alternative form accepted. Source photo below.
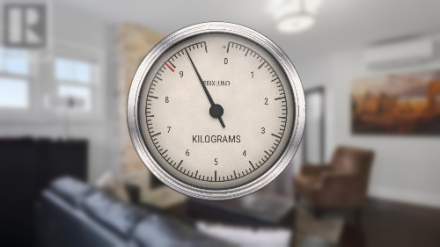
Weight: 9.5 kg
